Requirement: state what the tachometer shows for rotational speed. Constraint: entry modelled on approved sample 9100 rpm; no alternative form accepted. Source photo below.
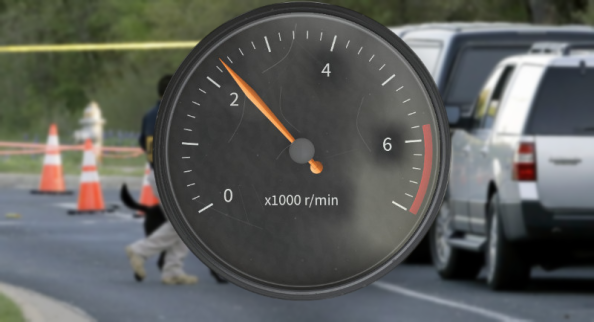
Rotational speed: 2300 rpm
